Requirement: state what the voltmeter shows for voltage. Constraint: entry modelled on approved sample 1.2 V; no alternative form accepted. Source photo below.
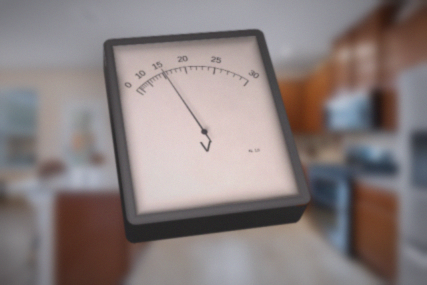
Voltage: 15 V
